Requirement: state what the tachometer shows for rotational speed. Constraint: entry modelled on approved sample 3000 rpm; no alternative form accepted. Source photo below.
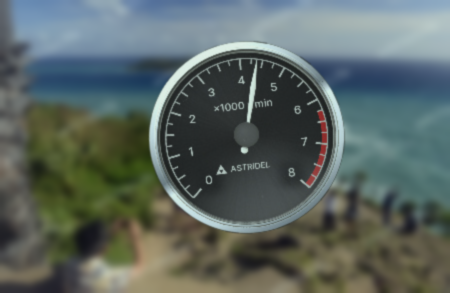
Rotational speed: 4375 rpm
